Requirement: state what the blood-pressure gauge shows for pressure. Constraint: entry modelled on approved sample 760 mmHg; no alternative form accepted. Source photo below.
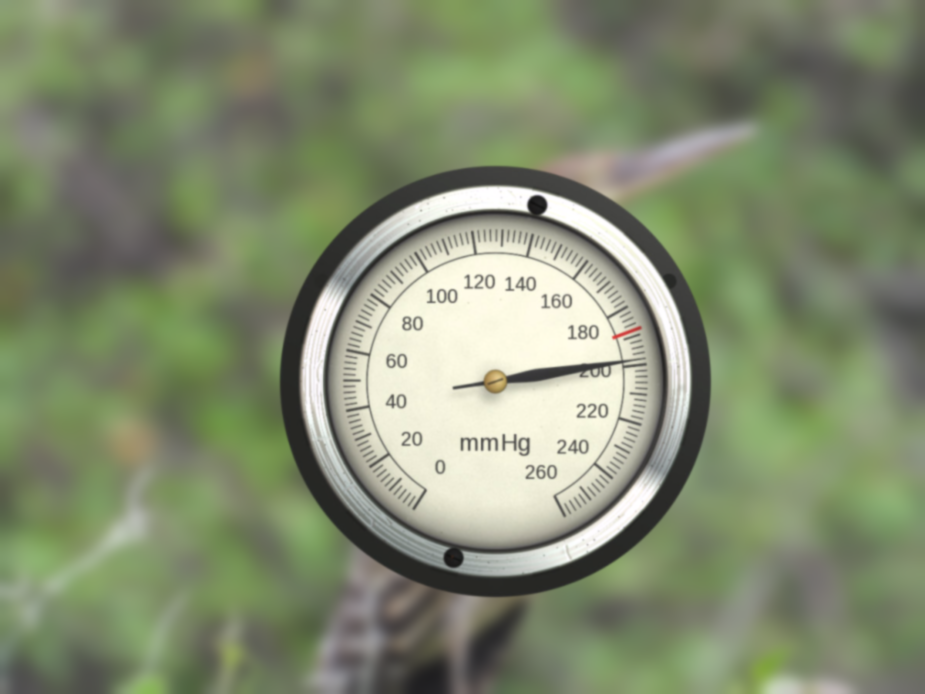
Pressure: 198 mmHg
